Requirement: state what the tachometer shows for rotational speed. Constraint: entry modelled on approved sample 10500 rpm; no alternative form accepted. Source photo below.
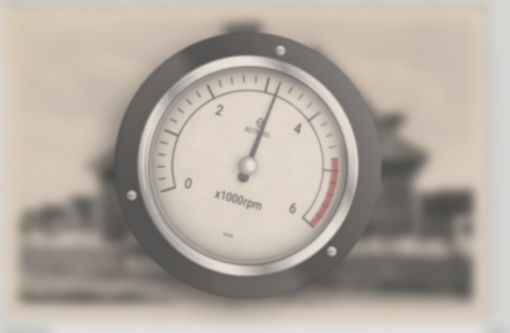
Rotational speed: 3200 rpm
